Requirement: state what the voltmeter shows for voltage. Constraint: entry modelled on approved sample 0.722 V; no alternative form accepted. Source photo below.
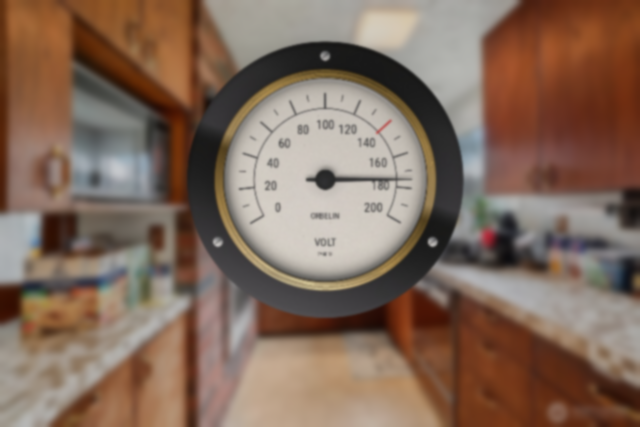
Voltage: 175 V
